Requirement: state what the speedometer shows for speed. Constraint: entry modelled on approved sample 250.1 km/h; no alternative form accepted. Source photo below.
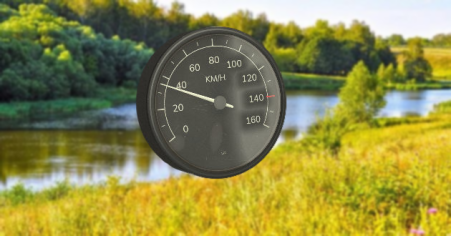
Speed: 35 km/h
